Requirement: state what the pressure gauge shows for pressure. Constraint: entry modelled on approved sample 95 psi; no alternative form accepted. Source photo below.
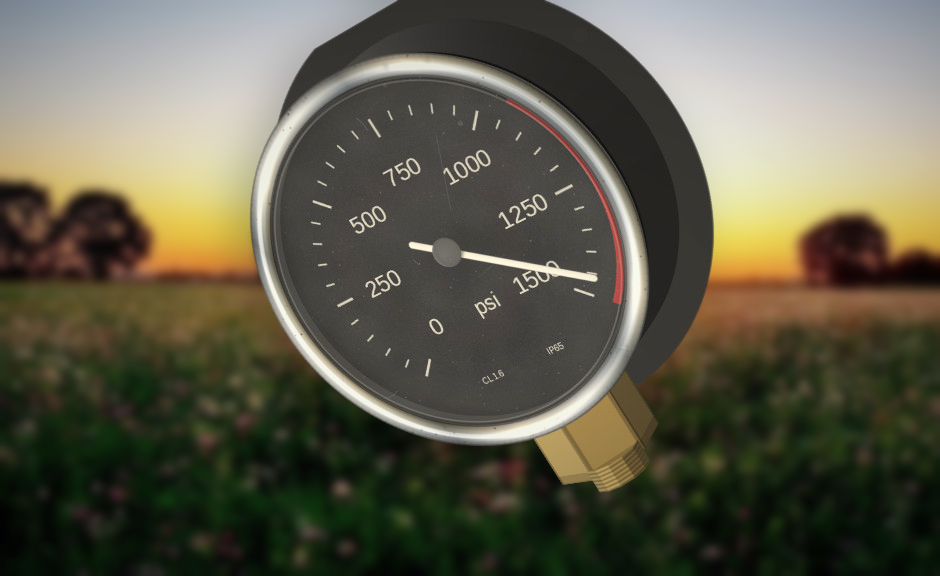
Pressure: 1450 psi
